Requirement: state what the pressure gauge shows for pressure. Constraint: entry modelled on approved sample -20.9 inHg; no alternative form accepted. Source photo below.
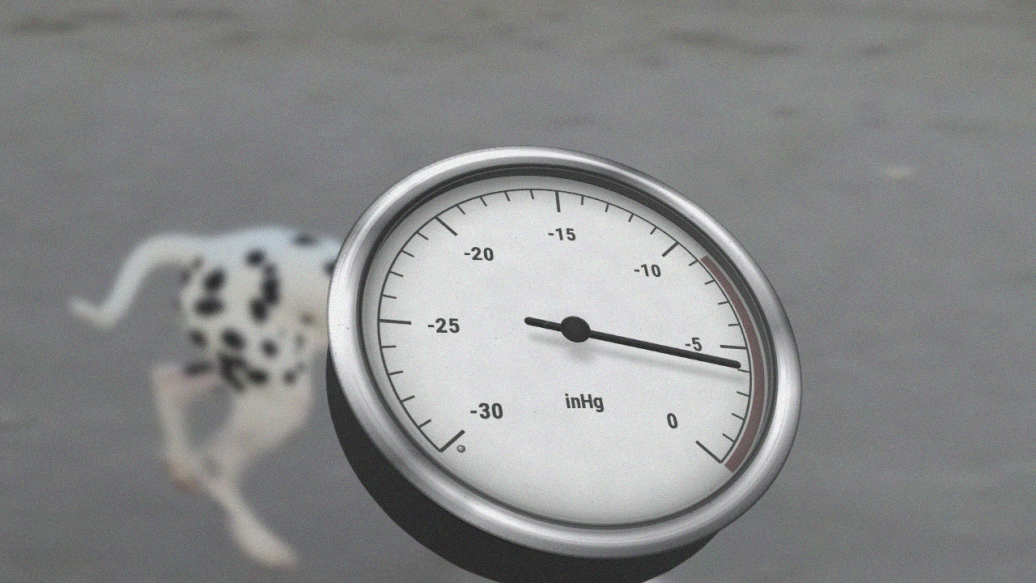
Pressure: -4 inHg
